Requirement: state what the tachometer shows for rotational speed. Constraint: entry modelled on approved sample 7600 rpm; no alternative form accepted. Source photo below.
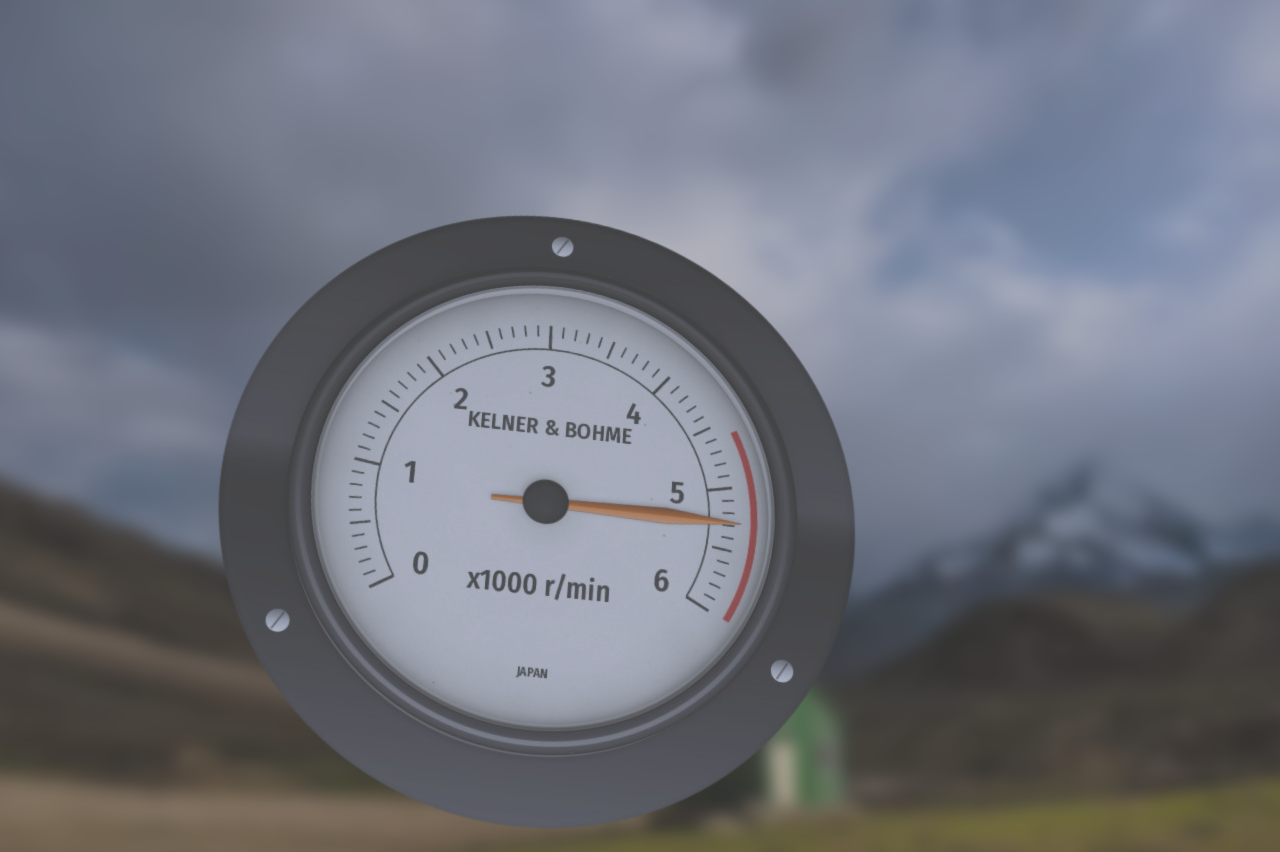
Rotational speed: 5300 rpm
